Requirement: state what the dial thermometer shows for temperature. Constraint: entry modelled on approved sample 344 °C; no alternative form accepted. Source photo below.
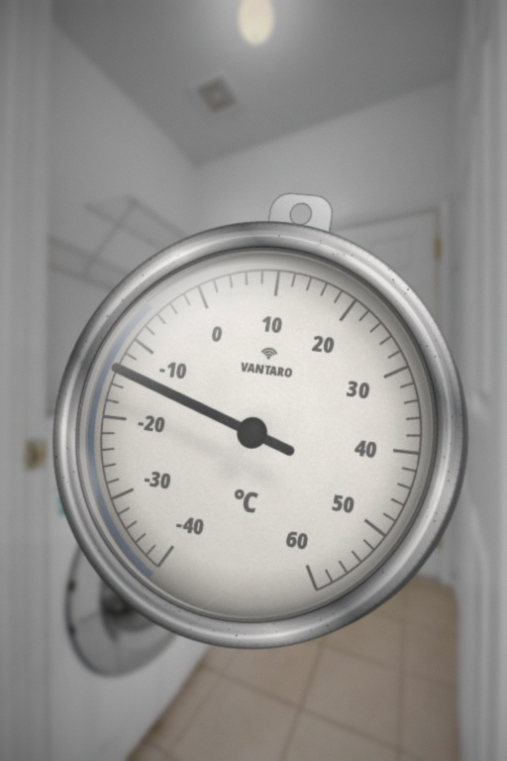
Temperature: -14 °C
